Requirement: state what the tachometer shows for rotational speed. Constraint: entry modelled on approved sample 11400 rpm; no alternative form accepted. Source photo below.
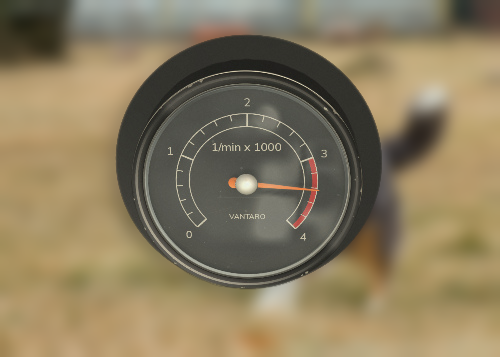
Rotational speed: 3400 rpm
